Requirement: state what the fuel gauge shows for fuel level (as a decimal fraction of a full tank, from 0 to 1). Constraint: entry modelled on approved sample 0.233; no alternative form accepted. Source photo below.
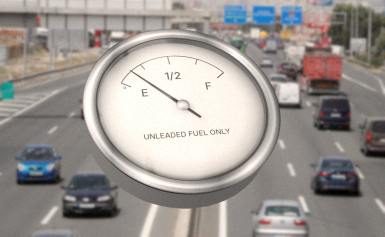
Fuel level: 0.125
